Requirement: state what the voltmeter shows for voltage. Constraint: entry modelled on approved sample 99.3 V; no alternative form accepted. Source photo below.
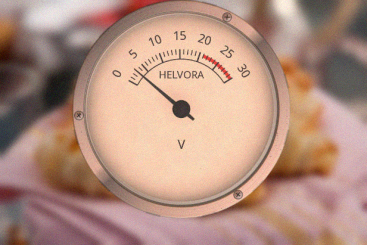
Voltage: 3 V
